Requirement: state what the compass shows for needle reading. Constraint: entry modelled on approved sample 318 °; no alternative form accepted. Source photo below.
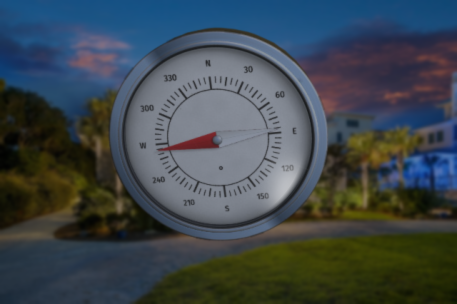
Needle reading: 265 °
